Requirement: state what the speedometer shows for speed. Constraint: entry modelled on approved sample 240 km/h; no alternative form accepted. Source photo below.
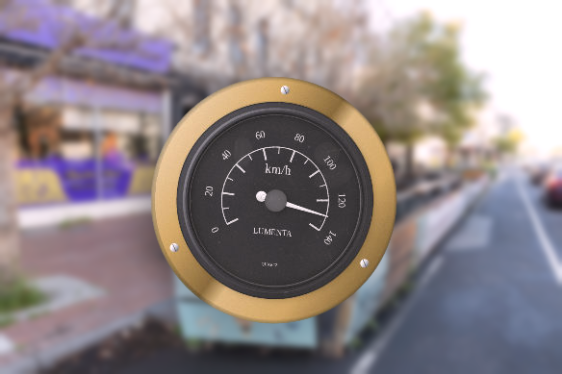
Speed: 130 km/h
